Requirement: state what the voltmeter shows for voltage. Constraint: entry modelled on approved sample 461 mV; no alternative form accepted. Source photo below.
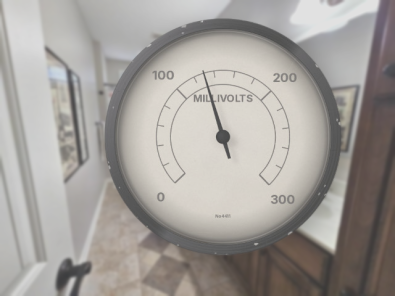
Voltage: 130 mV
